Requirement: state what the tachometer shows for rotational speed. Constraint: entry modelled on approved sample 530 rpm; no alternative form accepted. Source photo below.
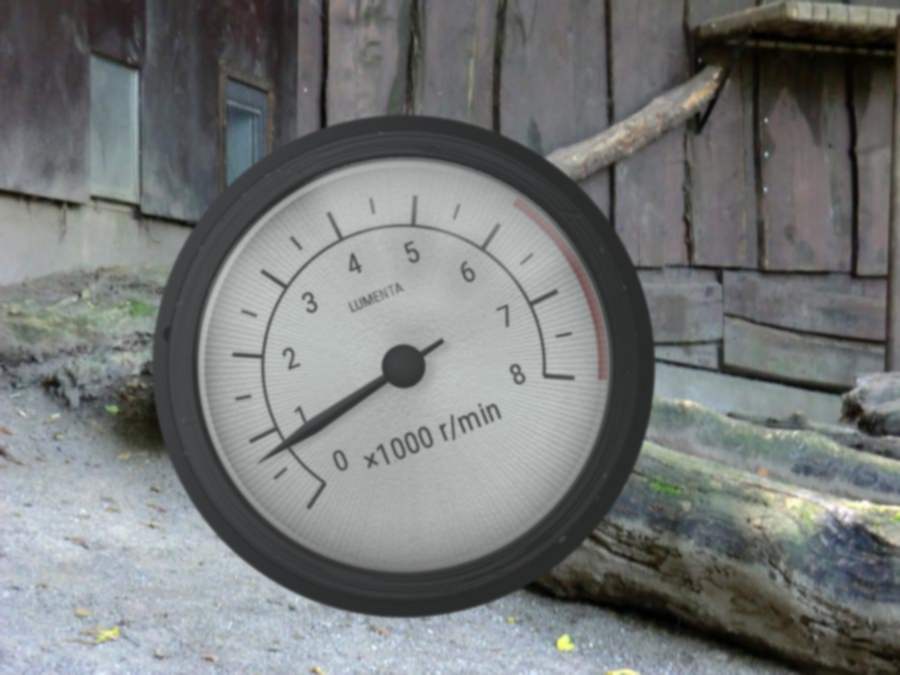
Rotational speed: 750 rpm
